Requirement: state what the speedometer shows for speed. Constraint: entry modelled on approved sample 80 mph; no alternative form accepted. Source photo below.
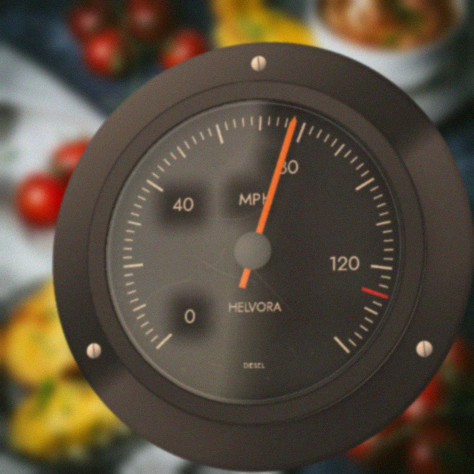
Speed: 78 mph
